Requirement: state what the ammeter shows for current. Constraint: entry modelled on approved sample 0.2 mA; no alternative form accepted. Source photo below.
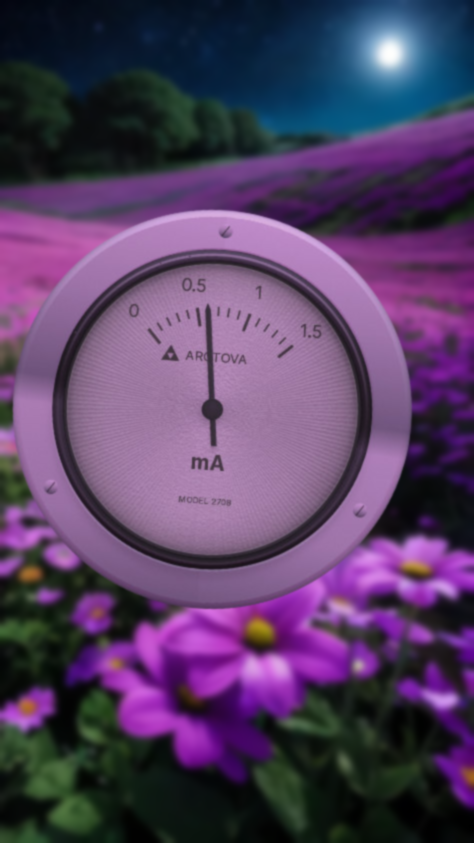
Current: 0.6 mA
